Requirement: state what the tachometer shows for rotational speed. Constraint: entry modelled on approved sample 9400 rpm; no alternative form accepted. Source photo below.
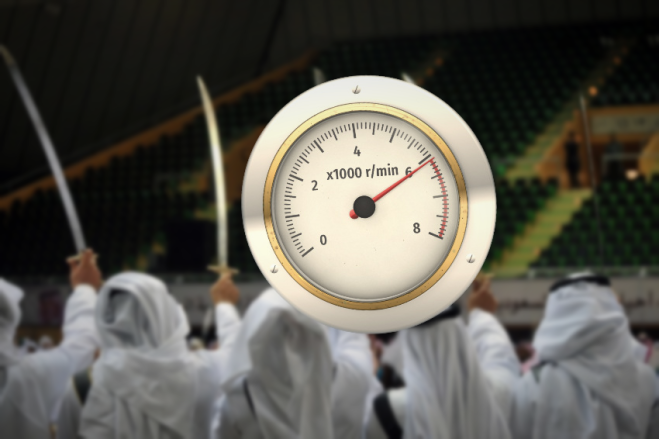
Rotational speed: 6100 rpm
